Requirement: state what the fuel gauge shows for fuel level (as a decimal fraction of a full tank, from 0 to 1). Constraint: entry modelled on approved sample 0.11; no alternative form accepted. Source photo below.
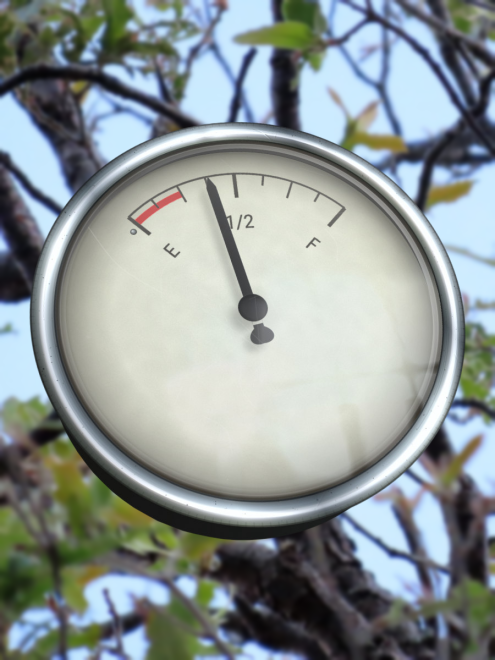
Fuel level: 0.375
